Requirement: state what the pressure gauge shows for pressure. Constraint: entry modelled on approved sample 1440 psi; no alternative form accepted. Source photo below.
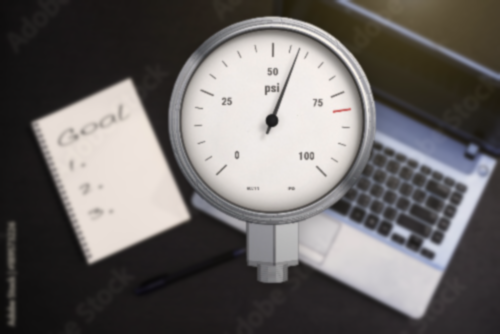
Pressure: 57.5 psi
